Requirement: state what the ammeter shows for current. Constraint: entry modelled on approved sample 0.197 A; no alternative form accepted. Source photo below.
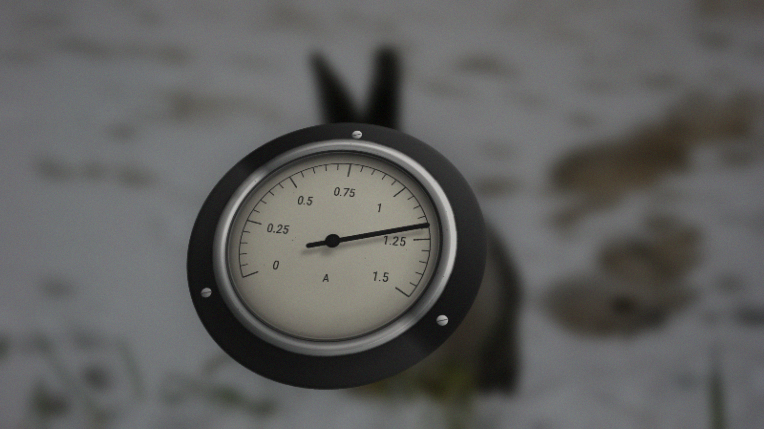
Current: 1.2 A
